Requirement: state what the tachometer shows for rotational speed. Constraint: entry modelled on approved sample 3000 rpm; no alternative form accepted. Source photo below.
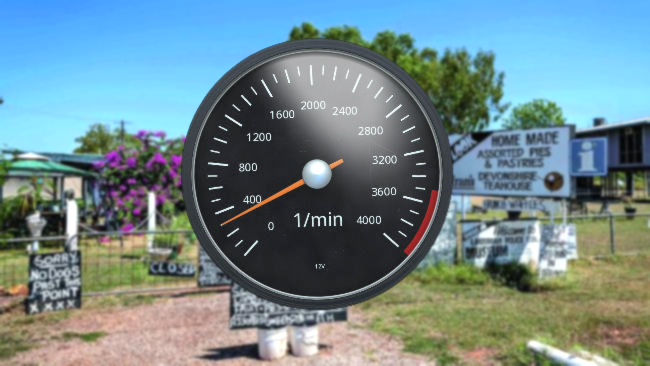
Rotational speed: 300 rpm
